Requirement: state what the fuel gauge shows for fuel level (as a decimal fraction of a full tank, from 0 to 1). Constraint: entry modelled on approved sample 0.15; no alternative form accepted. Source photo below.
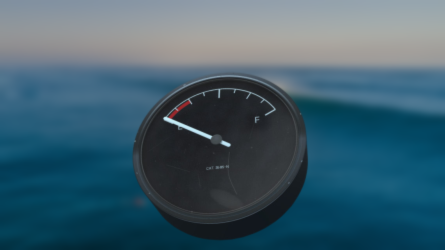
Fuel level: 0
